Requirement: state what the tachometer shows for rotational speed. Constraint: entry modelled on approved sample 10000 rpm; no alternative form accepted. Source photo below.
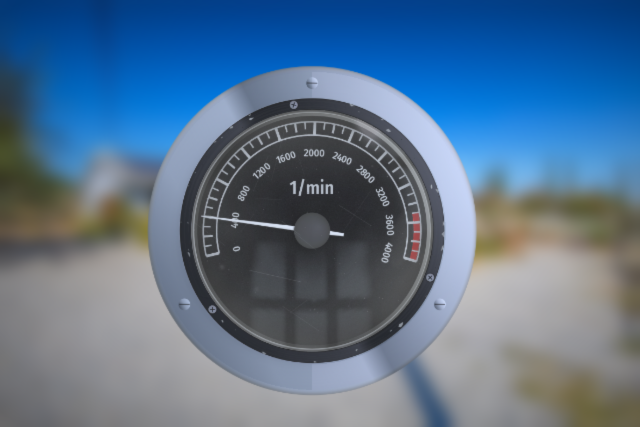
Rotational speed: 400 rpm
